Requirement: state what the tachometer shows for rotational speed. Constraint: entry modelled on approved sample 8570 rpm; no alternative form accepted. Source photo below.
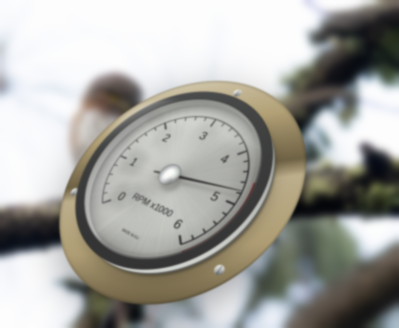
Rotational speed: 4800 rpm
